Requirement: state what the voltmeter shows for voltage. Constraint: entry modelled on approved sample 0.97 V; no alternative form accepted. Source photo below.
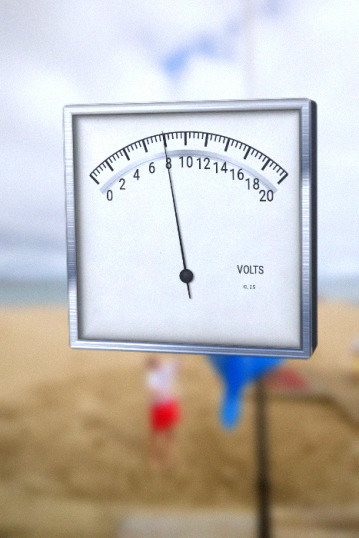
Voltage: 8 V
